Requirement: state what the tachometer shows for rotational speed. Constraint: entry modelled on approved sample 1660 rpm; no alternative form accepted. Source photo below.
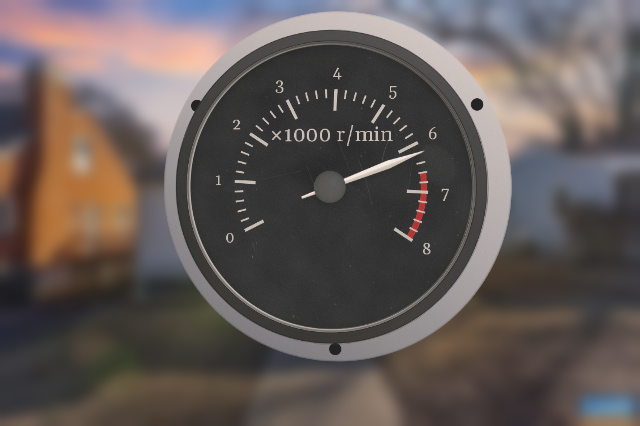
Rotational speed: 6200 rpm
